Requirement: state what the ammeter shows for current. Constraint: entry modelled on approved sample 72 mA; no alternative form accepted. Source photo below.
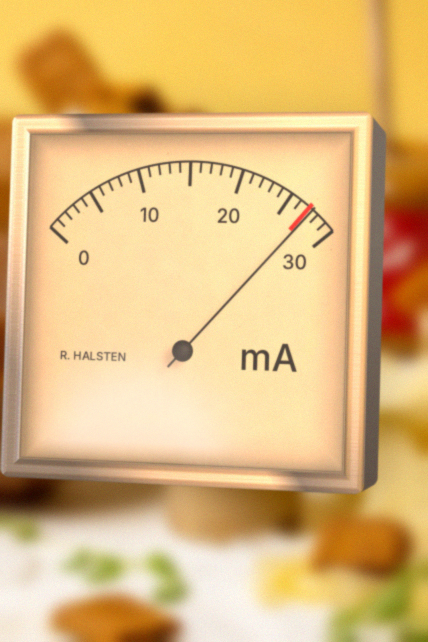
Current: 27.5 mA
